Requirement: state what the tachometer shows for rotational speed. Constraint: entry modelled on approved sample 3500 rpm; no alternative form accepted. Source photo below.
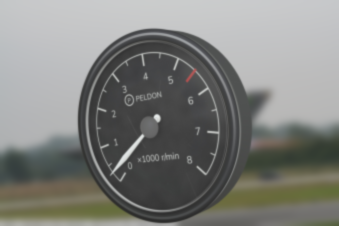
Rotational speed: 250 rpm
